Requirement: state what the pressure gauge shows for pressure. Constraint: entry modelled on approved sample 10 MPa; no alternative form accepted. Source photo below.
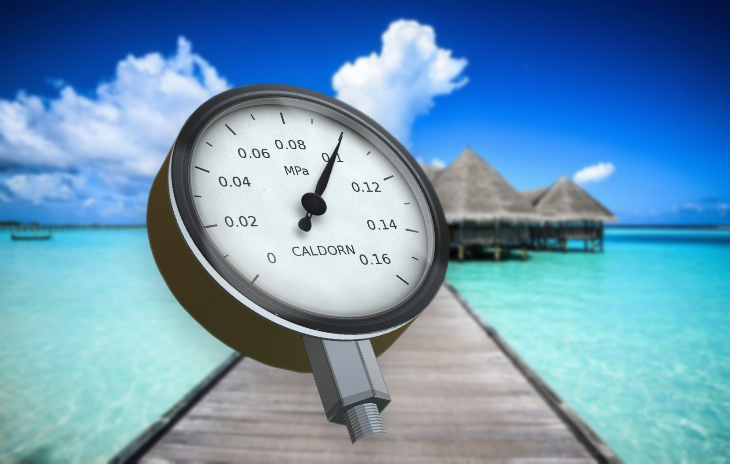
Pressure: 0.1 MPa
